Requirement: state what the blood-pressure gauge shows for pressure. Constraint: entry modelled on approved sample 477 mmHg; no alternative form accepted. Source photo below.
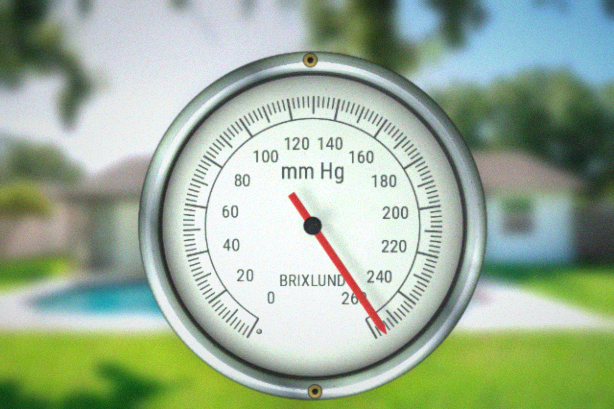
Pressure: 256 mmHg
